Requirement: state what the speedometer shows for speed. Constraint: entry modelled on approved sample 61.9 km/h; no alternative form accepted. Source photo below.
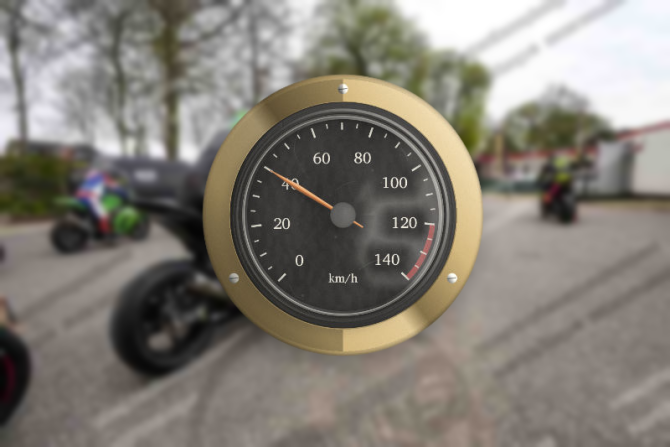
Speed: 40 km/h
